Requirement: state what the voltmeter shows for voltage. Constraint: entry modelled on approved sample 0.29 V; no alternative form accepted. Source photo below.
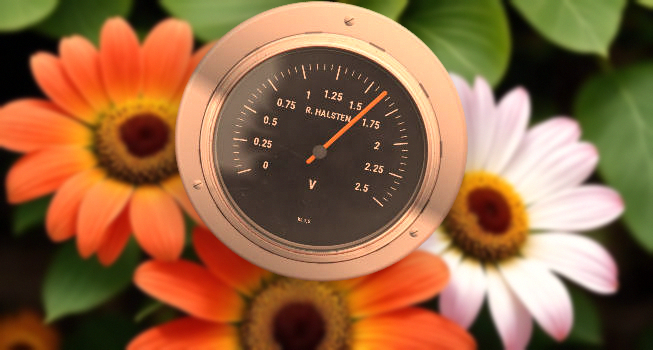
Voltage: 1.6 V
